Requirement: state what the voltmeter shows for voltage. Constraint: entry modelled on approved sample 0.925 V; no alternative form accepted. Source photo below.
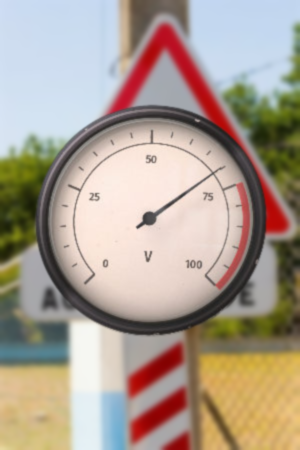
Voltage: 70 V
